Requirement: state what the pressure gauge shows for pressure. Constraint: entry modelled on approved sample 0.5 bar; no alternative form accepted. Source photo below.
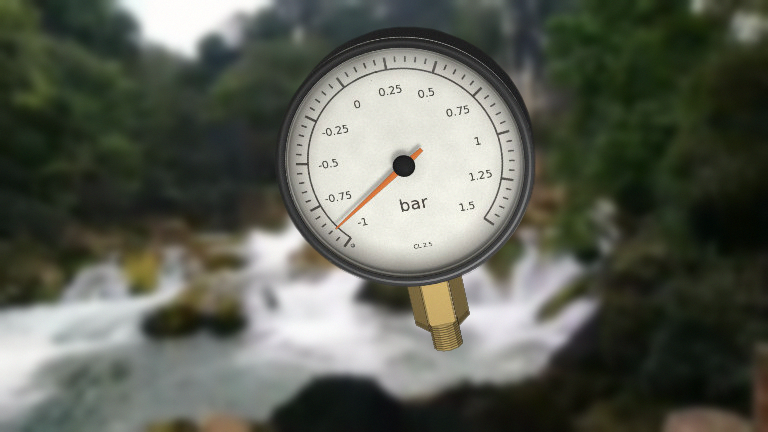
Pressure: -0.9 bar
